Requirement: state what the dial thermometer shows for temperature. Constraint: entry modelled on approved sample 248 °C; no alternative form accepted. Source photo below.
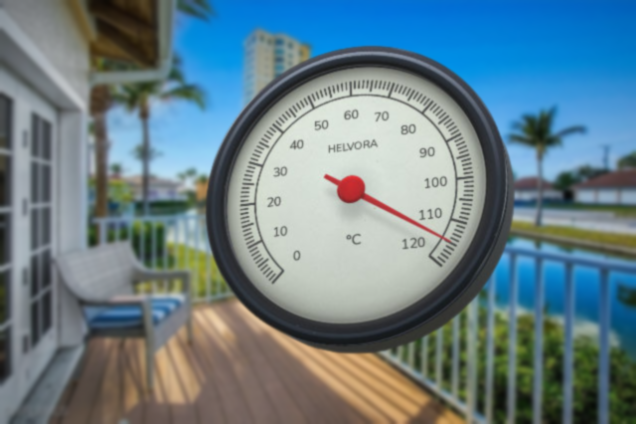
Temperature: 115 °C
